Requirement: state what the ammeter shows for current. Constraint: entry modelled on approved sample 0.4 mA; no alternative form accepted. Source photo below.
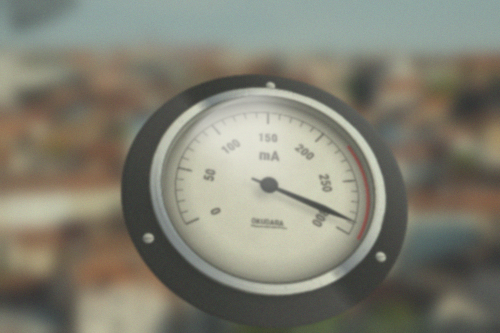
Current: 290 mA
